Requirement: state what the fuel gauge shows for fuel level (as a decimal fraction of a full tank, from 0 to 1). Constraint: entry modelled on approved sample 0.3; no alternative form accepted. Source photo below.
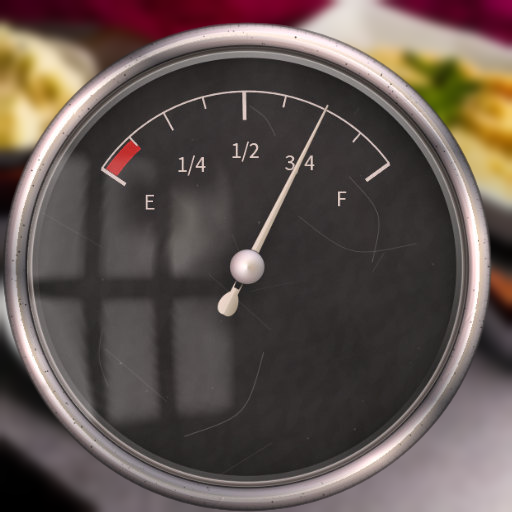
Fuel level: 0.75
